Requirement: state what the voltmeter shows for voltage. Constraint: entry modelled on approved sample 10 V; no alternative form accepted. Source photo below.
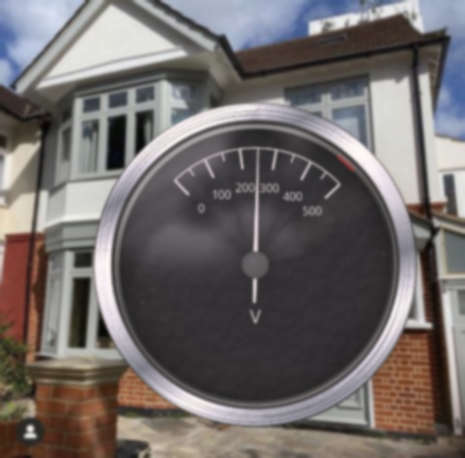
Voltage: 250 V
